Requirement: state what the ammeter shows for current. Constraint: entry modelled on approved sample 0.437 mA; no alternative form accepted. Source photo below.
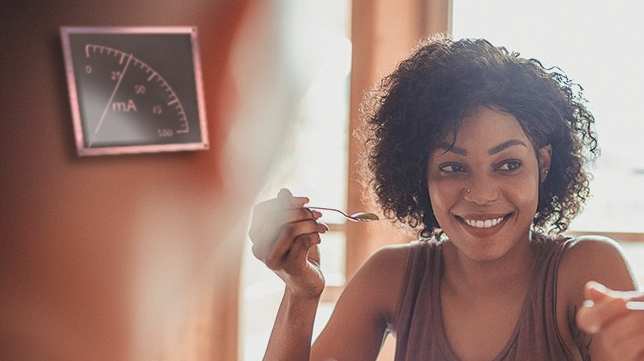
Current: 30 mA
